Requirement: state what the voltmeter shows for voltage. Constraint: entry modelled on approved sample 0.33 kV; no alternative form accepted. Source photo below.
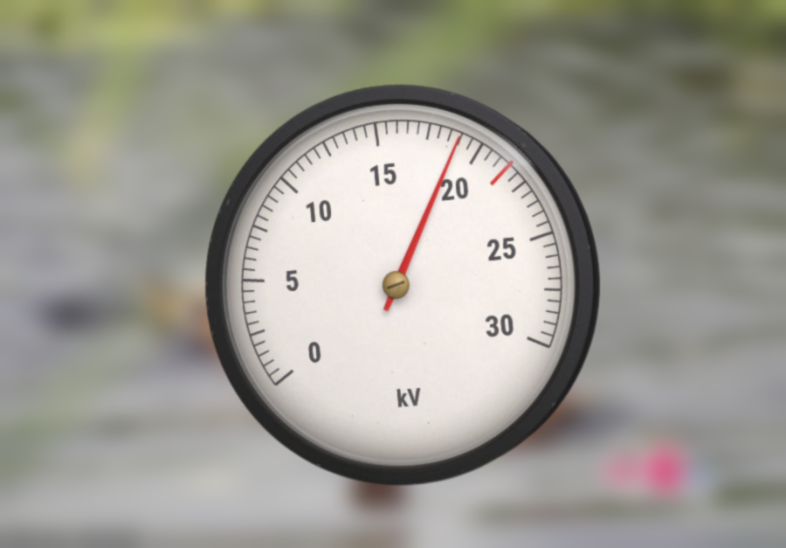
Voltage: 19 kV
